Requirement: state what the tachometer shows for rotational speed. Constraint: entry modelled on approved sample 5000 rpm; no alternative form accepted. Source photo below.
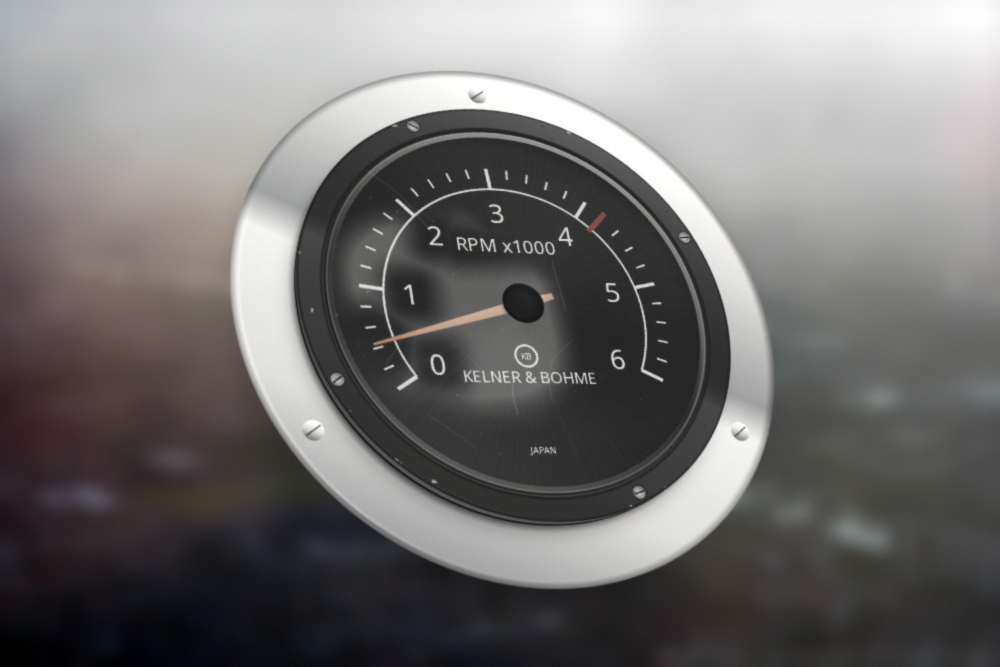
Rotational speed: 400 rpm
